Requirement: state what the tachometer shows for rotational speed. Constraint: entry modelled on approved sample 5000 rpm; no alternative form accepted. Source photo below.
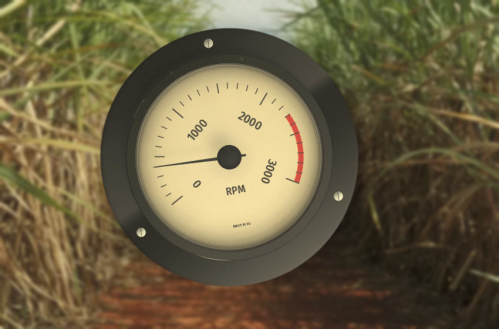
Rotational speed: 400 rpm
